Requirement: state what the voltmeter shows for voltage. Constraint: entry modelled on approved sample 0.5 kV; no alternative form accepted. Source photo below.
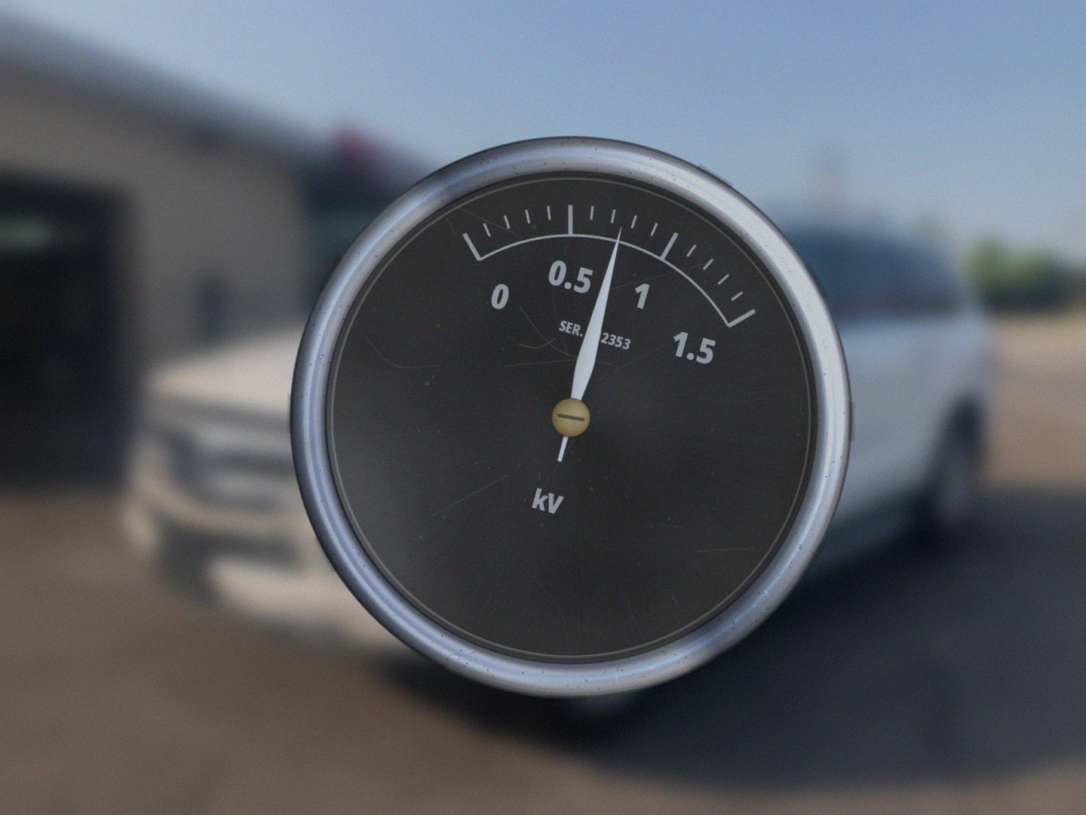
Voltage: 0.75 kV
